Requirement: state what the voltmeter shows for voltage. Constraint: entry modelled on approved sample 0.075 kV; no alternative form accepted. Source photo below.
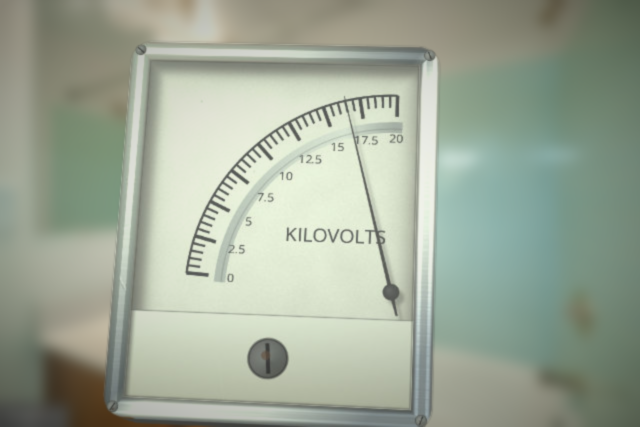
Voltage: 16.5 kV
